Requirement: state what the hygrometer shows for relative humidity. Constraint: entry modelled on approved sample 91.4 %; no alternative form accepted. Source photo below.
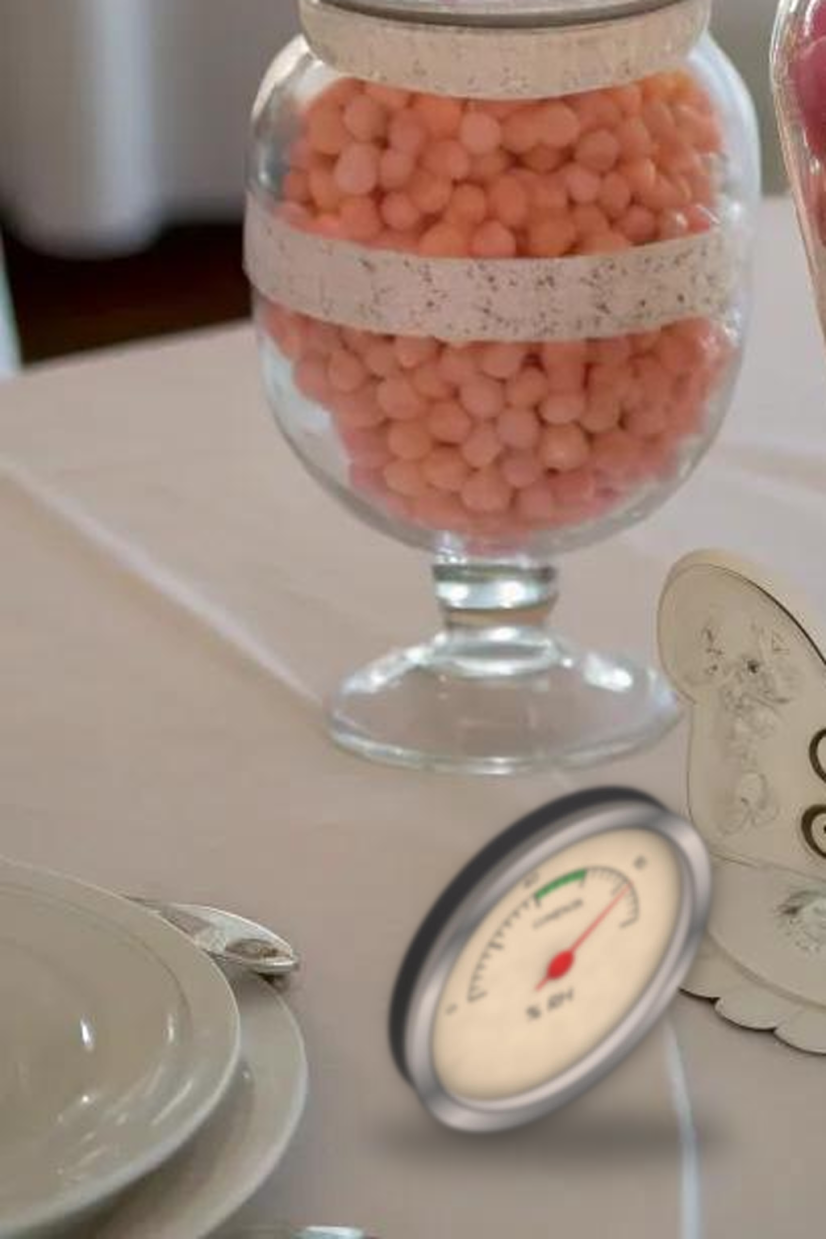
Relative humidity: 80 %
